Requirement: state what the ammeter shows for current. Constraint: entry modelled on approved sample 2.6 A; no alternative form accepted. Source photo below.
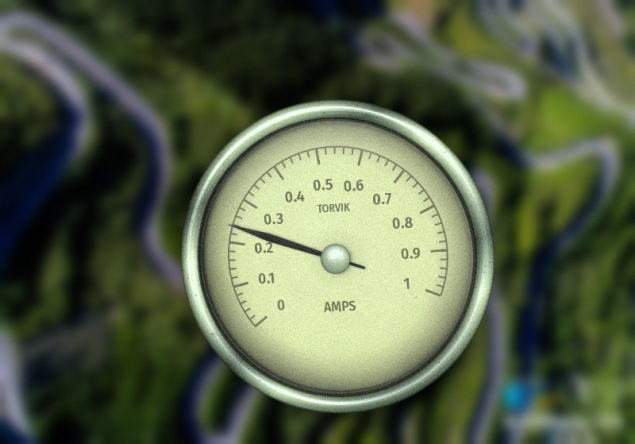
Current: 0.24 A
